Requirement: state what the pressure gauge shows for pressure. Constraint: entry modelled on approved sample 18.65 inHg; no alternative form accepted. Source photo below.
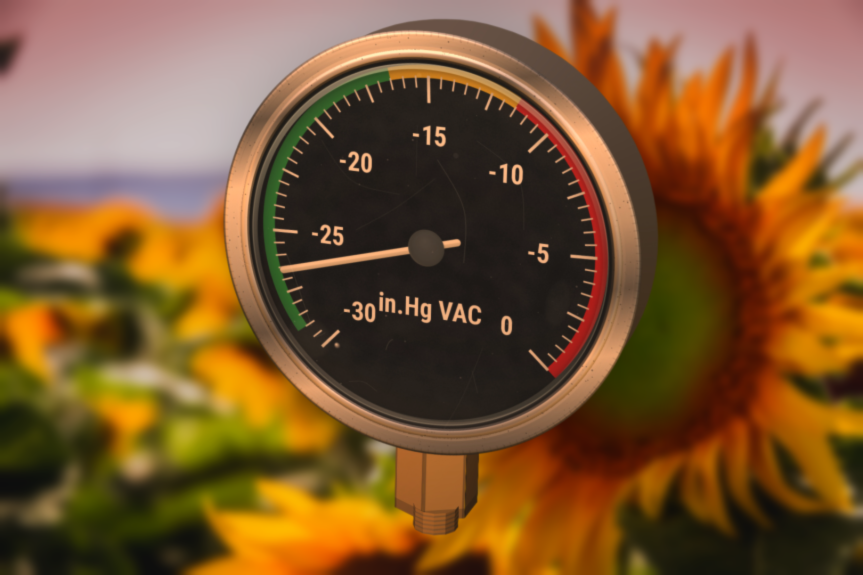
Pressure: -26.5 inHg
